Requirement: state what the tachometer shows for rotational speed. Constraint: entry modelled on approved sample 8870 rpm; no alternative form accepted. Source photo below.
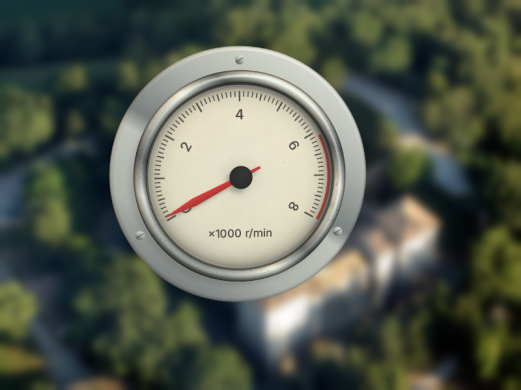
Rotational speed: 100 rpm
